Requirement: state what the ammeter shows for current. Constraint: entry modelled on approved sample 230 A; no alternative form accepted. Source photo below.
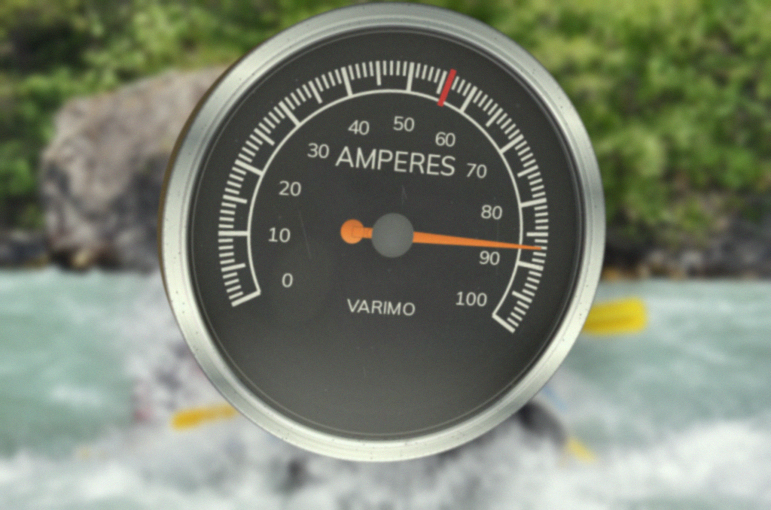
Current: 87 A
